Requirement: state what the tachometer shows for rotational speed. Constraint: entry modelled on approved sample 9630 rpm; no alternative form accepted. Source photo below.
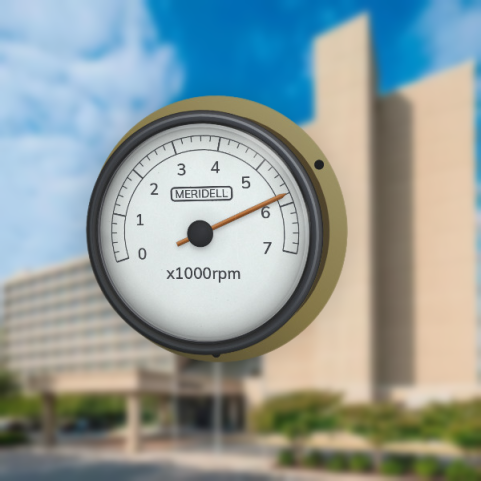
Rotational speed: 5800 rpm
